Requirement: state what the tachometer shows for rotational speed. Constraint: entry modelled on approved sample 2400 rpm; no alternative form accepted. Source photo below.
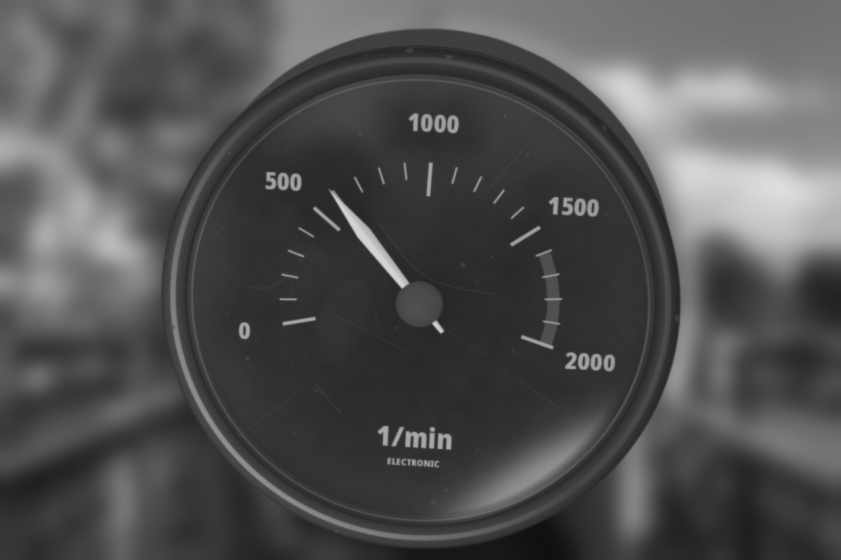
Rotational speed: 600 rpm
